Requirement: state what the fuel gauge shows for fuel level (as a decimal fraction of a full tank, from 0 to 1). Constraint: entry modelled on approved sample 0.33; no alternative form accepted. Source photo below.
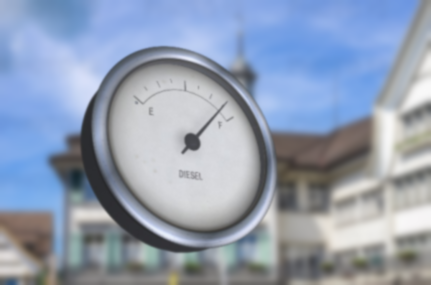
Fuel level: 0.875
